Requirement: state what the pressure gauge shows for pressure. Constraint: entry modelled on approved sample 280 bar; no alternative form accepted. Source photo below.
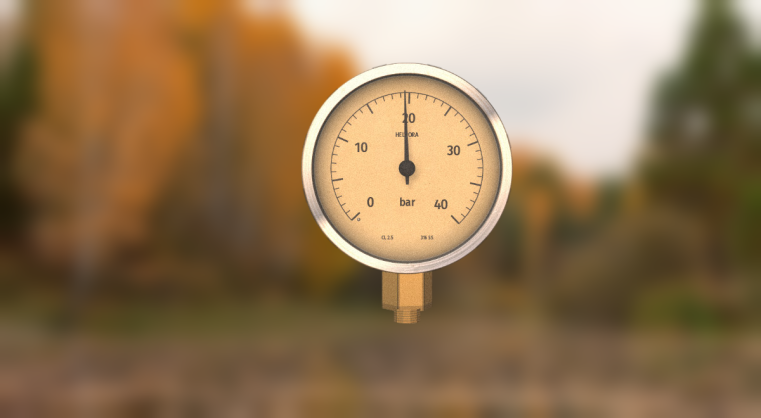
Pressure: 19.5 bar
